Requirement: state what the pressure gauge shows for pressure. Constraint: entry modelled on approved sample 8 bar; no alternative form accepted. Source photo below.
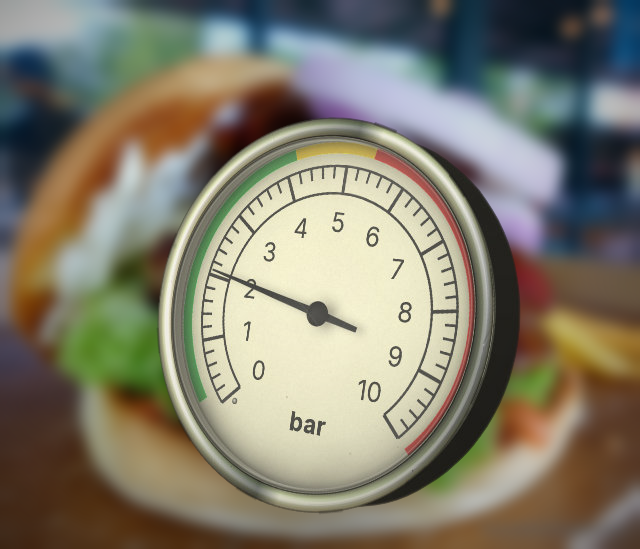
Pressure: 2.1 bar
